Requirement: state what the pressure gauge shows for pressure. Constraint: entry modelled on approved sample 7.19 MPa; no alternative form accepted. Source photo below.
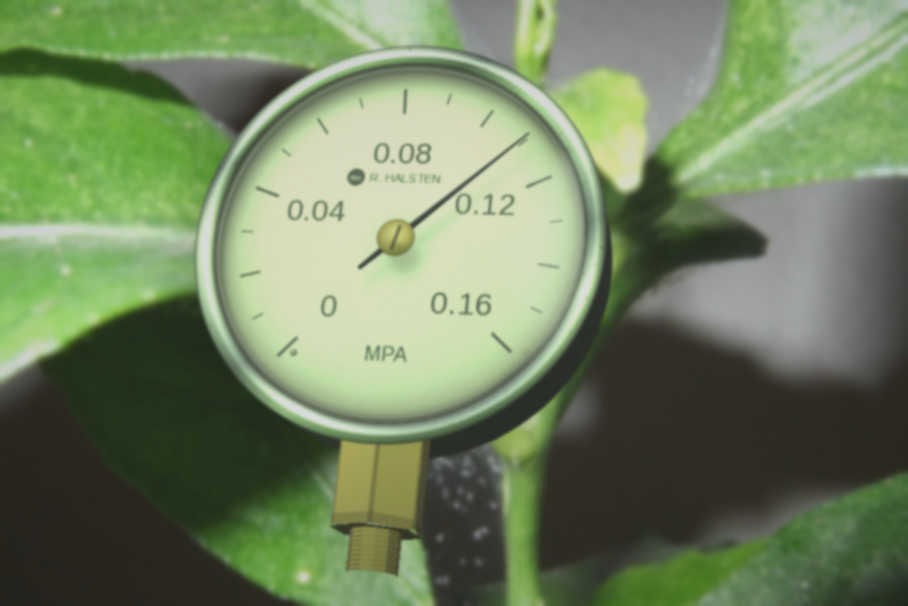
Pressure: 0.11 MPa
